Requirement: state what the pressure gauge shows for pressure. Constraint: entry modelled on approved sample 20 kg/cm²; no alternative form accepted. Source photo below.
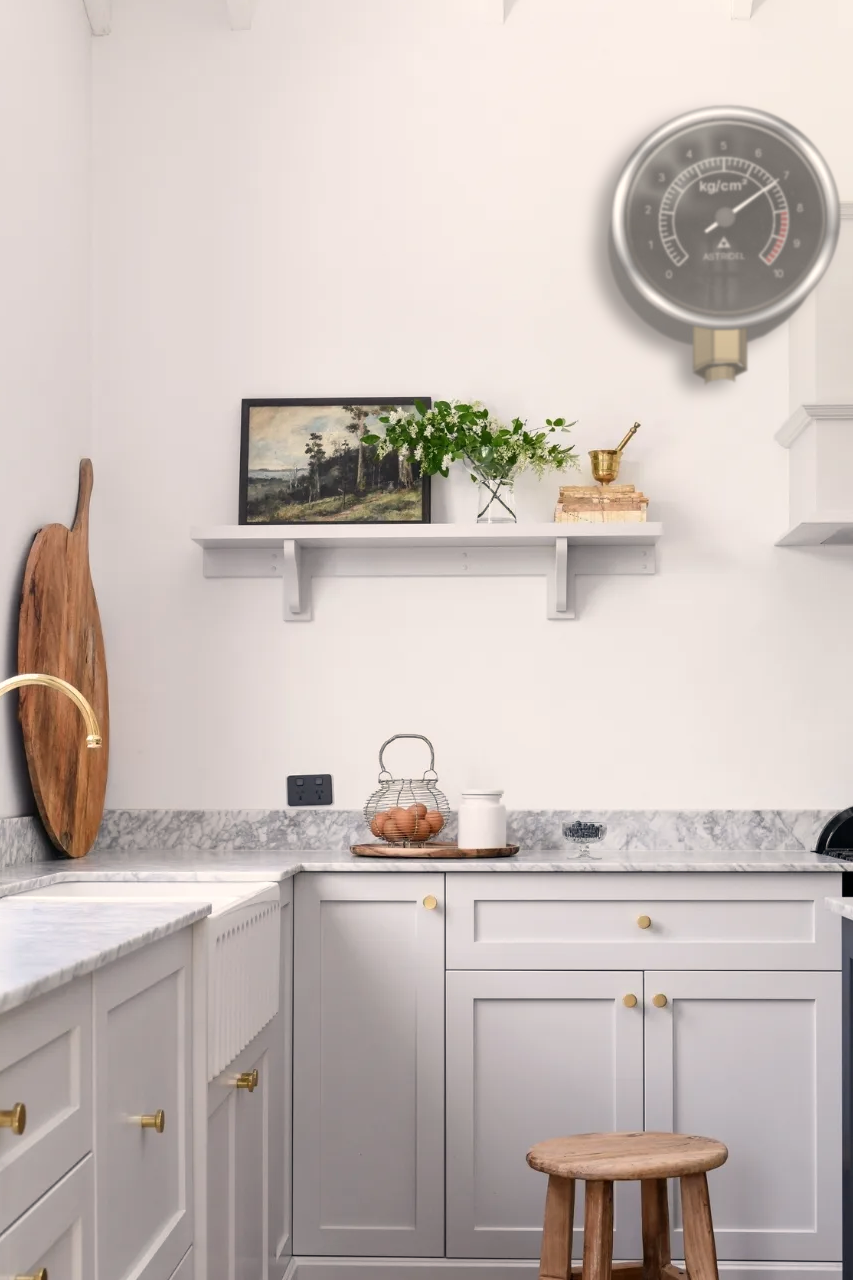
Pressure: 7 kg/cm²
